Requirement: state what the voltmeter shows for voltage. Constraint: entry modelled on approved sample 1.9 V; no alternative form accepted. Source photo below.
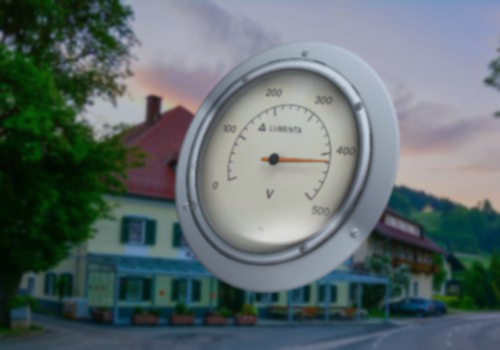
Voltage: 420 V
